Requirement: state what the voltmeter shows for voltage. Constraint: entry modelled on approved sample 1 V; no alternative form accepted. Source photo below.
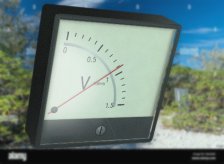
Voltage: 0.9 V
